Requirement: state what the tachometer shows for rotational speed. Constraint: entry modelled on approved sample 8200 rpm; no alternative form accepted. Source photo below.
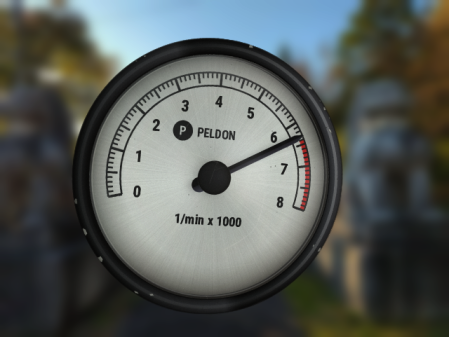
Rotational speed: 6300 rpm
